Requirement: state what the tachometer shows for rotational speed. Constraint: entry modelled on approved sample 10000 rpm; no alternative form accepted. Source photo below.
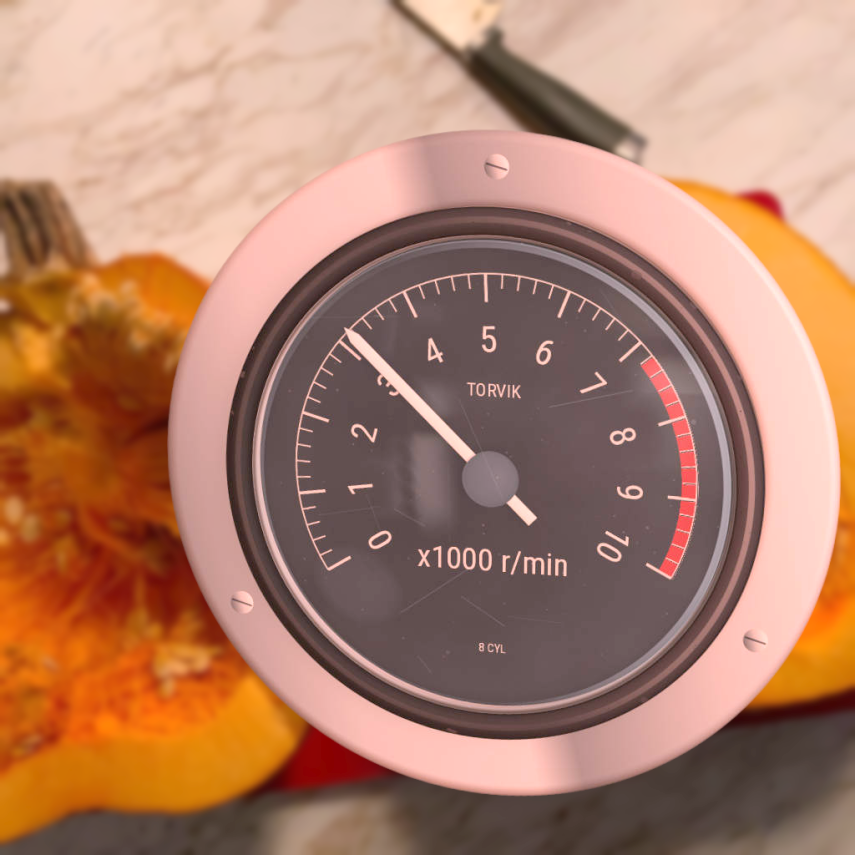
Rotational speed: 3200 rpm
